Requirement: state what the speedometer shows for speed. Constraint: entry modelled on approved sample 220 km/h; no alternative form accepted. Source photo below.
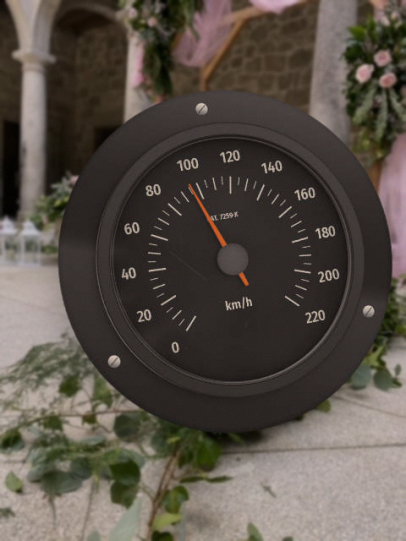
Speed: 95 km/h
